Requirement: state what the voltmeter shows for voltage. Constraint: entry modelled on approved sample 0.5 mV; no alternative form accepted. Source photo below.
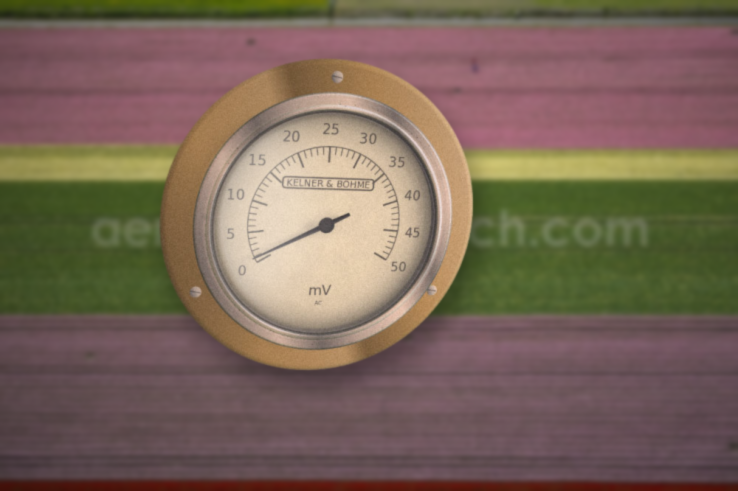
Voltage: 1 mV
